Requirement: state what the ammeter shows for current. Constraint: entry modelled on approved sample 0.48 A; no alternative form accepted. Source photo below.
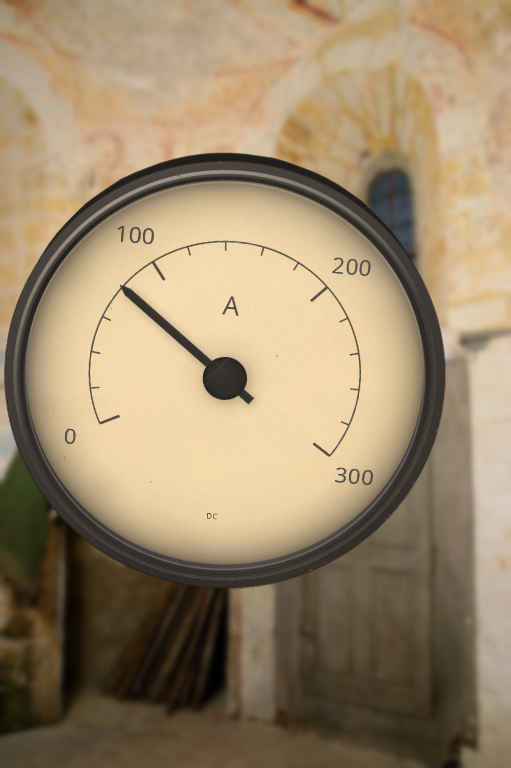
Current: 80 A
